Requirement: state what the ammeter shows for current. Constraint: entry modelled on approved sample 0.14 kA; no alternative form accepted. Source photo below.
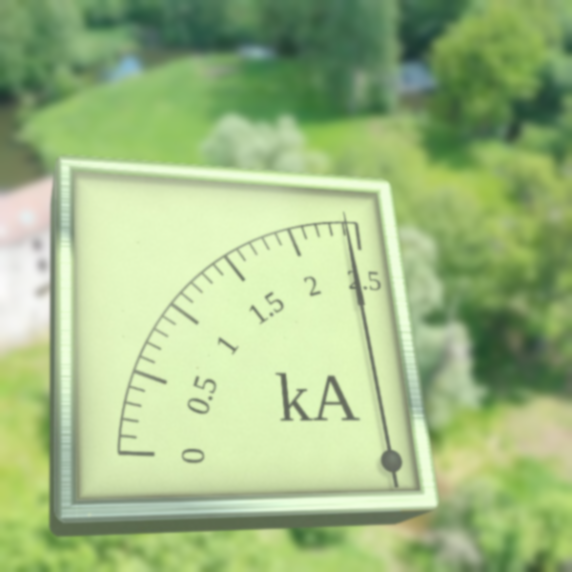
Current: 2.4 kA
